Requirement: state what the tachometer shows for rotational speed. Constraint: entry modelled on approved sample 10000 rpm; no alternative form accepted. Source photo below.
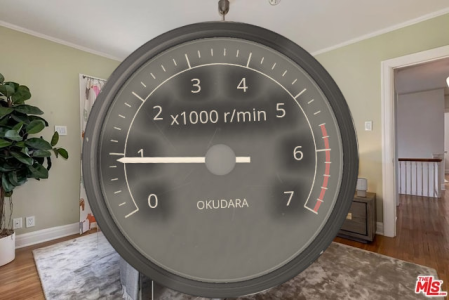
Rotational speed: 900 rpm
